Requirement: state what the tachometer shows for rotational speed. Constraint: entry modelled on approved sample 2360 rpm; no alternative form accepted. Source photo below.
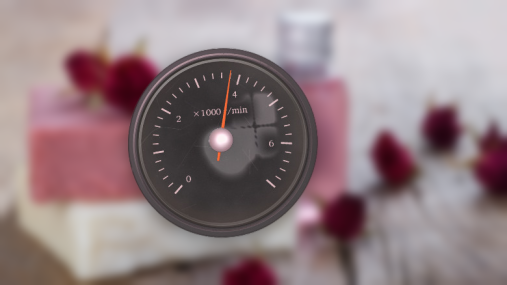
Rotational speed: 3800 rpm
